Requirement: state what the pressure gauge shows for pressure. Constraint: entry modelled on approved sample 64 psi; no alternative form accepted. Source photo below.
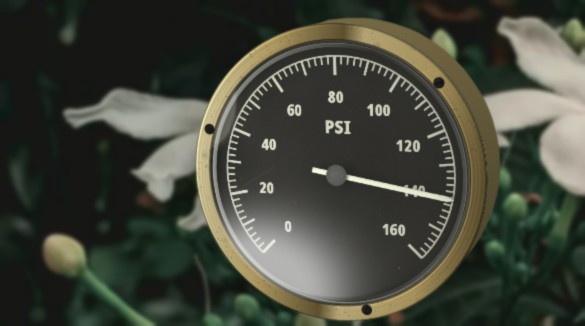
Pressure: 140 psi
